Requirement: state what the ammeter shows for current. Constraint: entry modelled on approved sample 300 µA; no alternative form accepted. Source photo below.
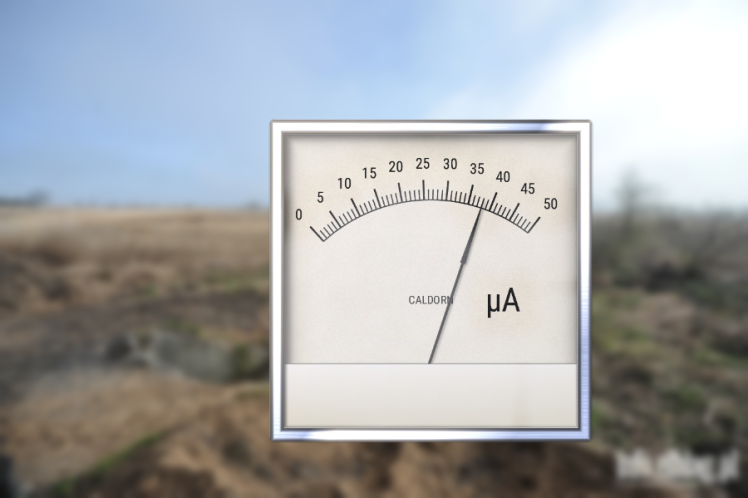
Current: 38 µA
